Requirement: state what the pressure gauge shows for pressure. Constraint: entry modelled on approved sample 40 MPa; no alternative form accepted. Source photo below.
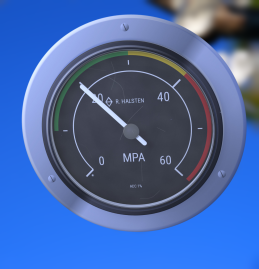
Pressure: 20 MPa
